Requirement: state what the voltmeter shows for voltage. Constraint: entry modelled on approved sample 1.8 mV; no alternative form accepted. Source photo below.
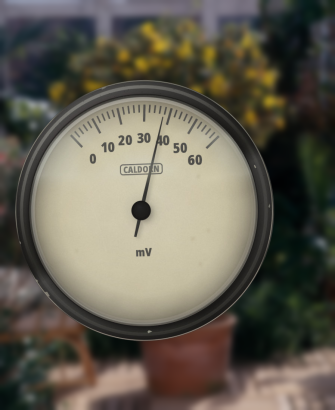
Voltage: 38 mV
